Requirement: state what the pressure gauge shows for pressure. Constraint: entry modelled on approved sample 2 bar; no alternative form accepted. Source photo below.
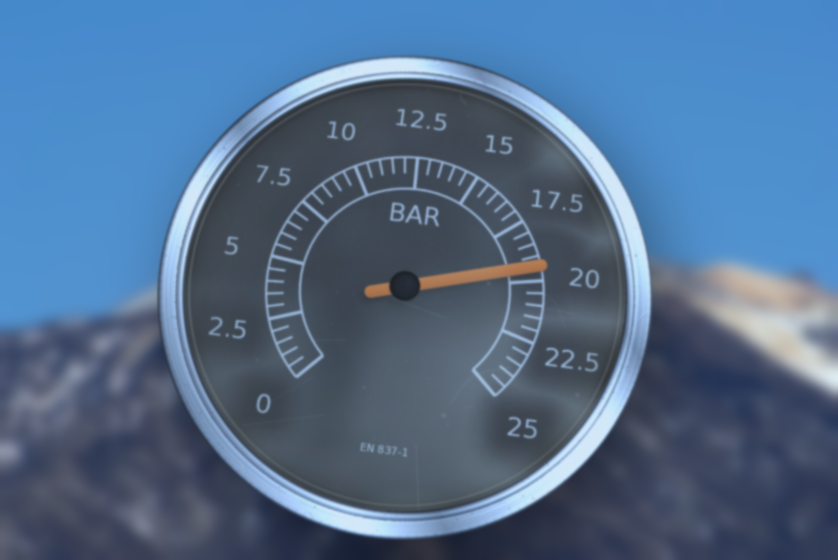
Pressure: 19.5 bar
